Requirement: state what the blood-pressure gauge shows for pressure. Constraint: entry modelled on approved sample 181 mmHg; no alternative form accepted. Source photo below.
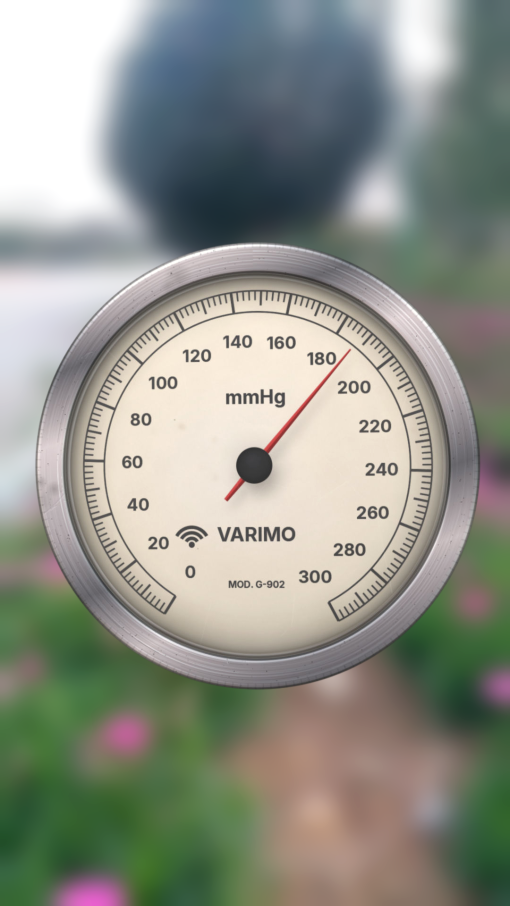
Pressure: 188 mmHg
